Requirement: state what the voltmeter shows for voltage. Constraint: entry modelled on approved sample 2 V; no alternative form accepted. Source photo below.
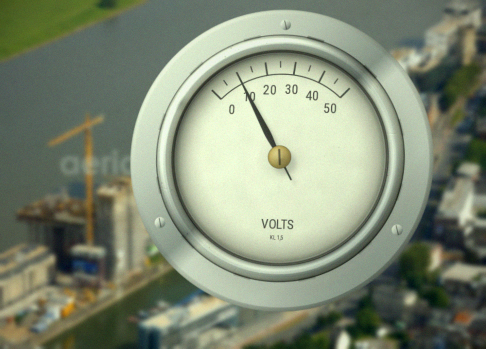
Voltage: 10 V
